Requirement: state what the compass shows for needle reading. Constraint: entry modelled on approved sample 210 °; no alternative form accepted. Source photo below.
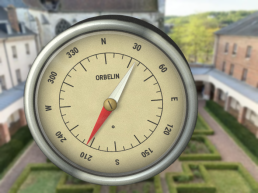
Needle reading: 215 °
